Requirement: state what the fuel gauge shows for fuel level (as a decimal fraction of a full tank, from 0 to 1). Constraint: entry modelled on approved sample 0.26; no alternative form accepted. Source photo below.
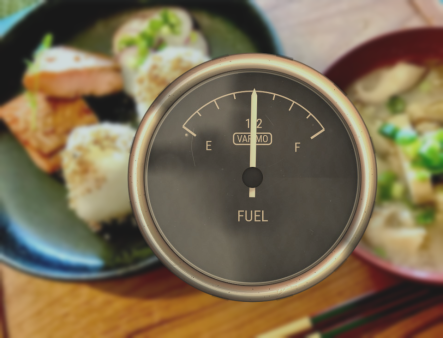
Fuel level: 0.5
